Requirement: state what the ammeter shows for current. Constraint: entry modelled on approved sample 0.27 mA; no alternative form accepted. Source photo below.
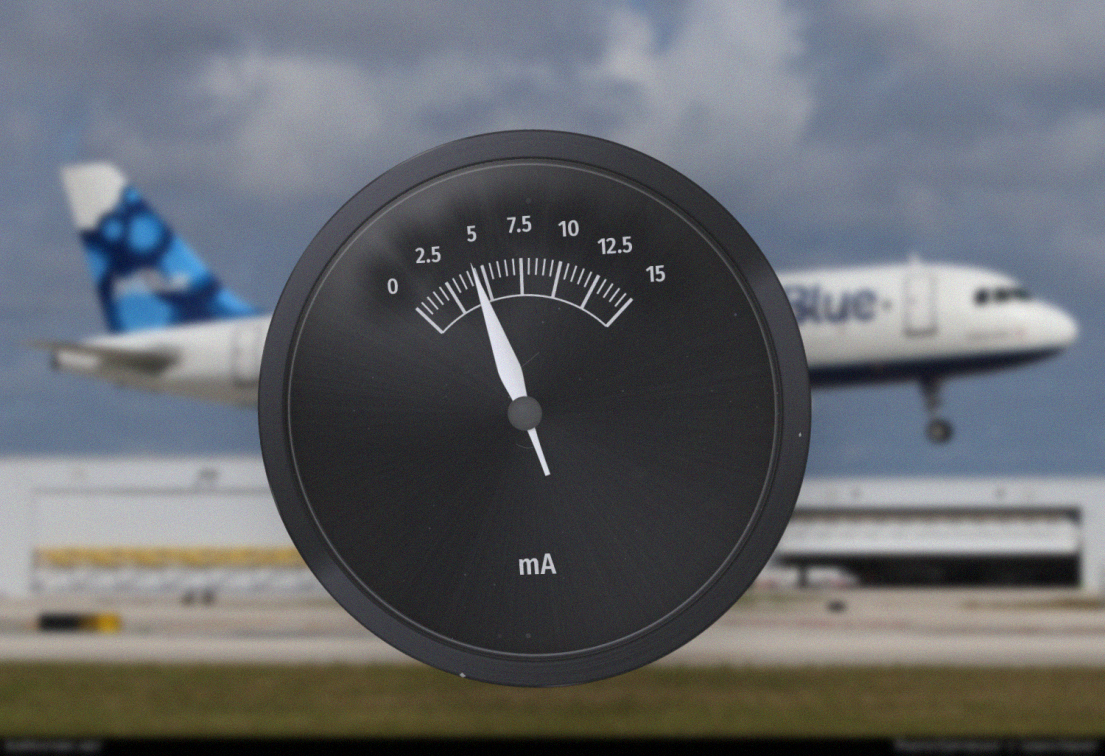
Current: 4.5 mA
